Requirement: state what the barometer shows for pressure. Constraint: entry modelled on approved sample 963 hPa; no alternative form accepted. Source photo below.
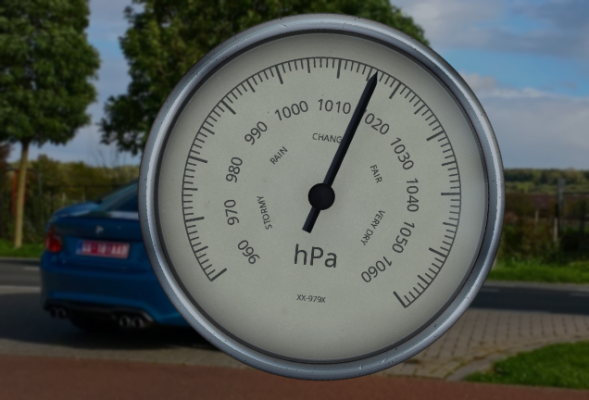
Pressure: 1016 hPa
